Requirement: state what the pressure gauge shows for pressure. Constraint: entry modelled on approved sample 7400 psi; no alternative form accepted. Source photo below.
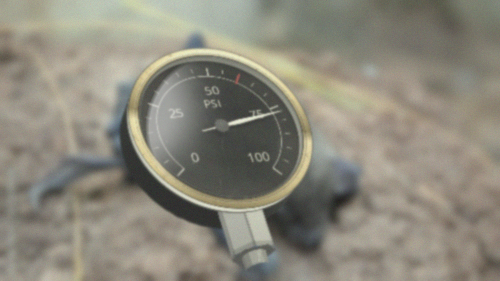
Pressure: 77.5 psi
